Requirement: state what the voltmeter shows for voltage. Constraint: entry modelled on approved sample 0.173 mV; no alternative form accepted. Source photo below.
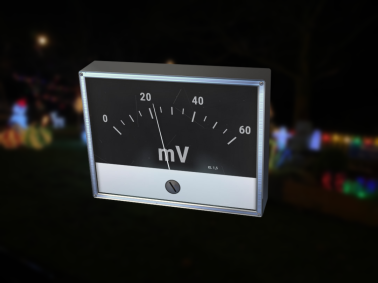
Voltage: 22.5 mV
